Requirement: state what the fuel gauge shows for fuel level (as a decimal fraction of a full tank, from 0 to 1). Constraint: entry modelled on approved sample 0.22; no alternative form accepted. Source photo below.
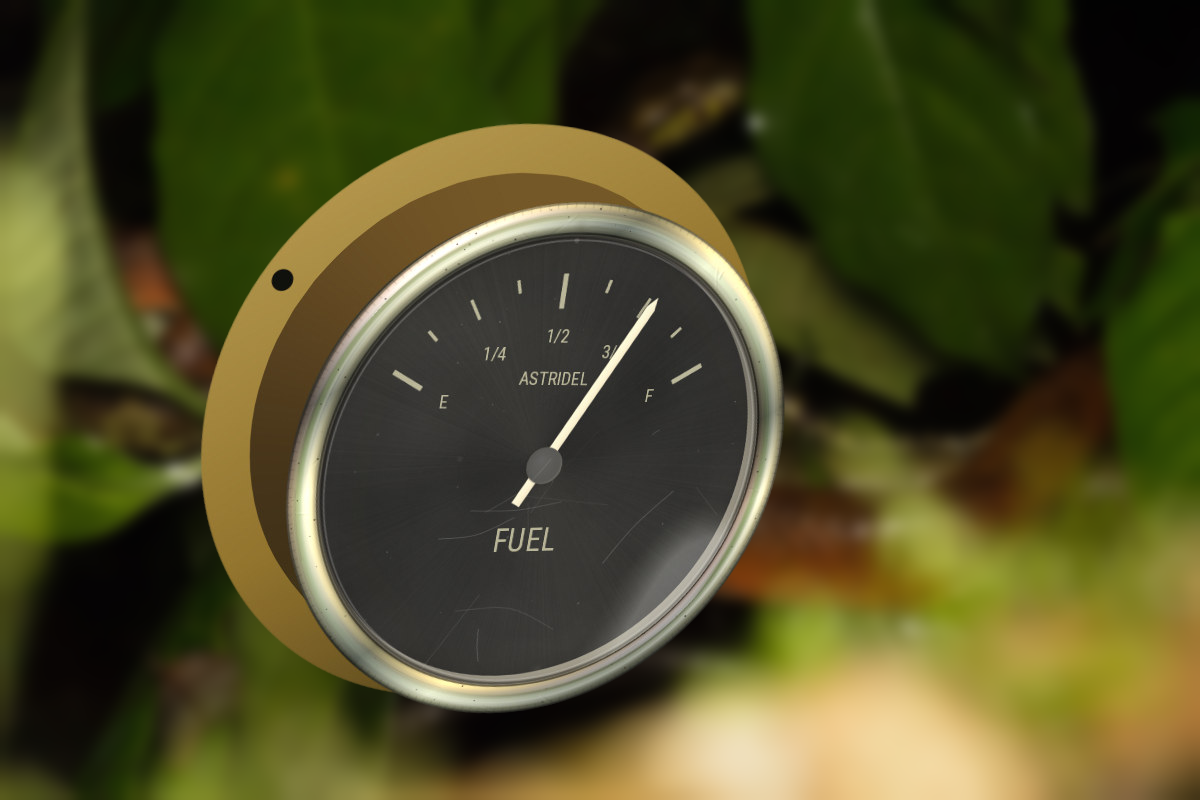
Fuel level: 0.75
